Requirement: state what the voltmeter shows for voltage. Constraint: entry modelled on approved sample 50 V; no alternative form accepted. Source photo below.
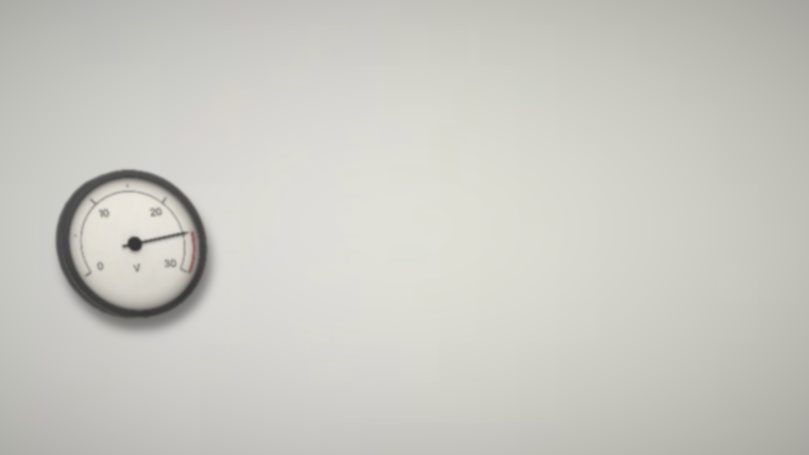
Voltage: 25 V
